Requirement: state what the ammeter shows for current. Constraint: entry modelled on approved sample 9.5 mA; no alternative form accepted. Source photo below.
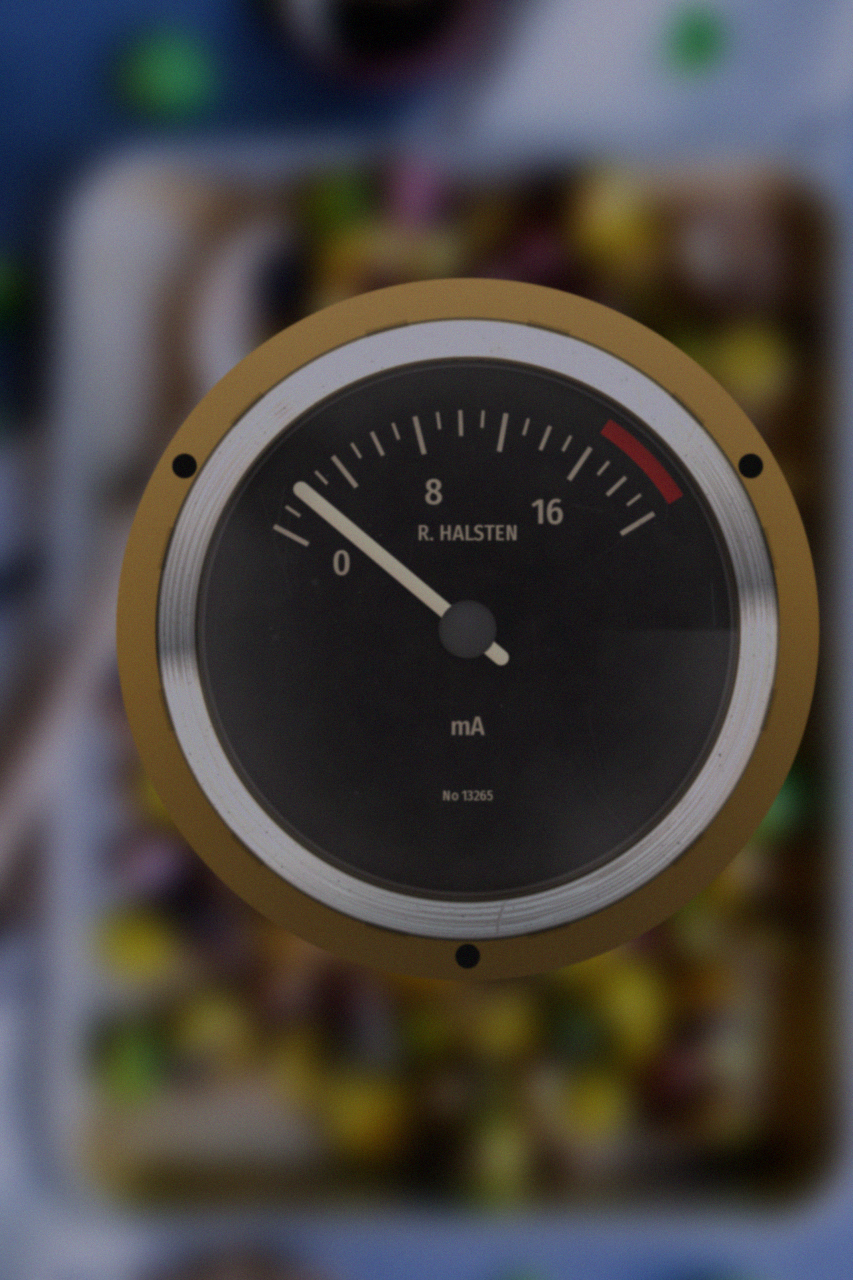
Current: 2 mA
